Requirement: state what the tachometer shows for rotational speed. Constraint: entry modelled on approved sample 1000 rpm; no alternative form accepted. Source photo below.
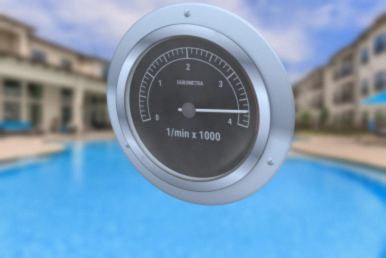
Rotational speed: 3700 rpm
